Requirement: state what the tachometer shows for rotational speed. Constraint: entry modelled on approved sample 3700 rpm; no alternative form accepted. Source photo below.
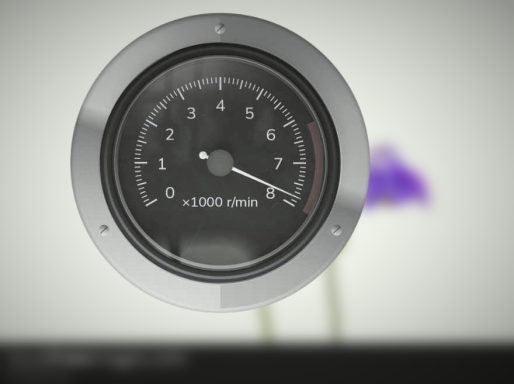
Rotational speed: 7800 rpm
